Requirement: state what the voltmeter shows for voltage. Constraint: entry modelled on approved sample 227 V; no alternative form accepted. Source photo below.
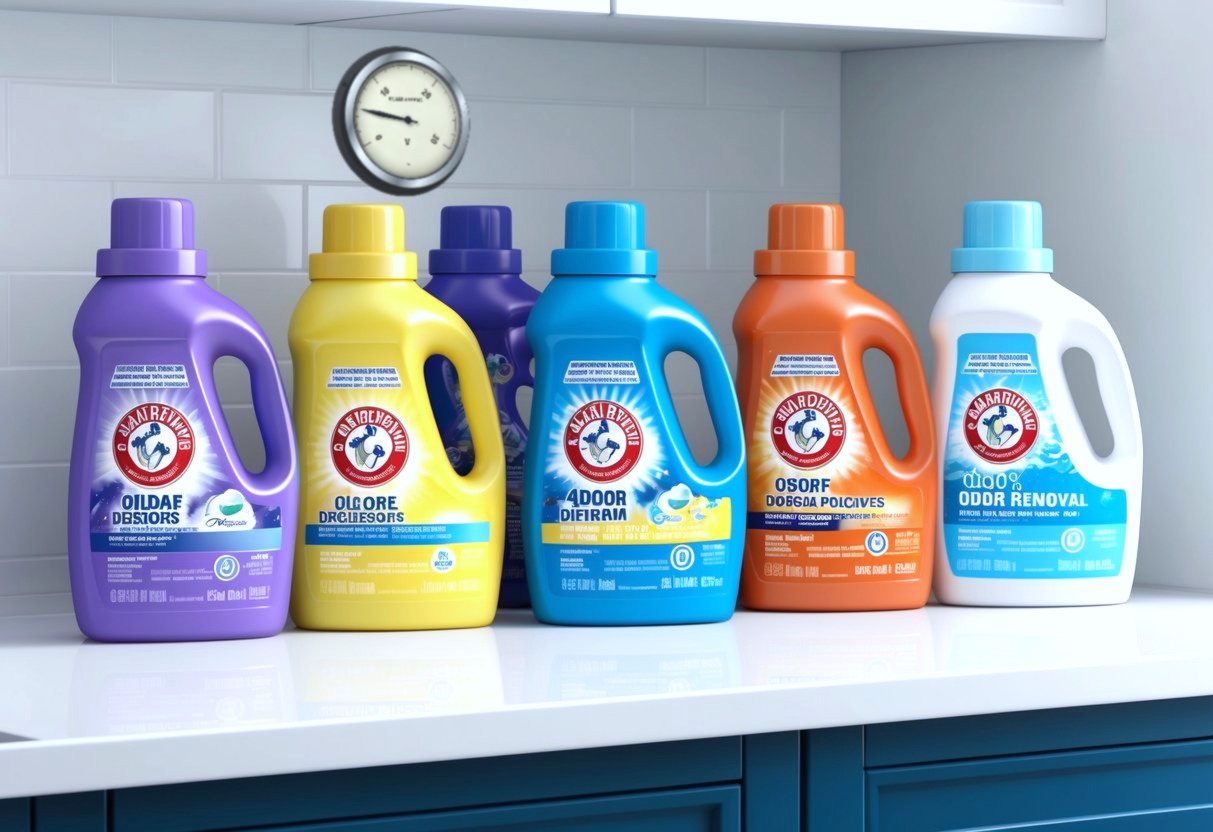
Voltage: 5 V
